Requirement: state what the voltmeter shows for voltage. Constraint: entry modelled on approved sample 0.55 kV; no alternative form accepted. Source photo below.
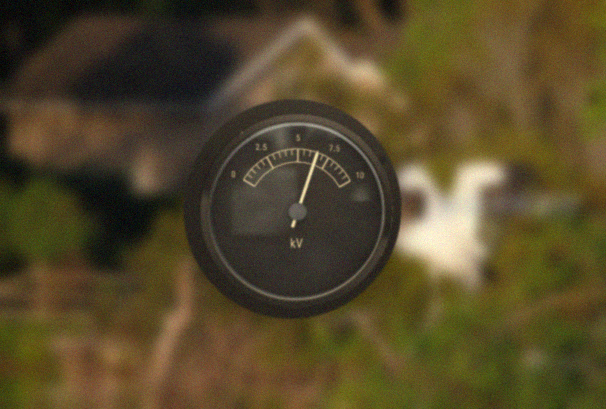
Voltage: 6.5 kV
